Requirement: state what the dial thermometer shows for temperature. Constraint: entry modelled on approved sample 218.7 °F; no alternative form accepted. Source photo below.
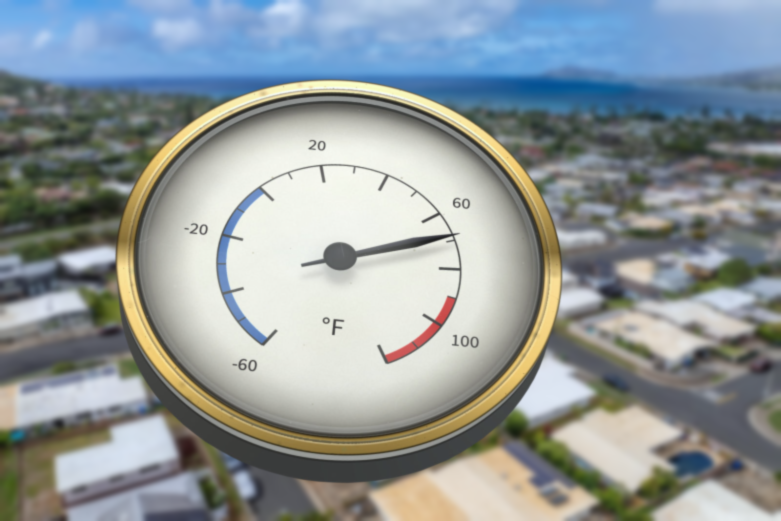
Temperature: 70 °F
